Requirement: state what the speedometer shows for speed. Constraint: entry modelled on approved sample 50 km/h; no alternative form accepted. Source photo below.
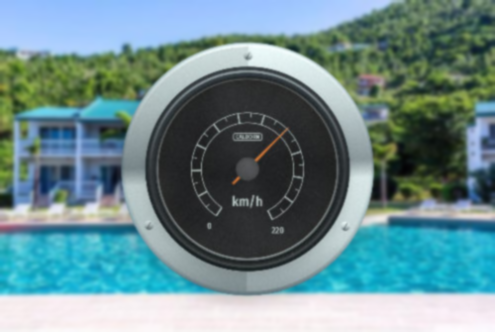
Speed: 140 km/h
